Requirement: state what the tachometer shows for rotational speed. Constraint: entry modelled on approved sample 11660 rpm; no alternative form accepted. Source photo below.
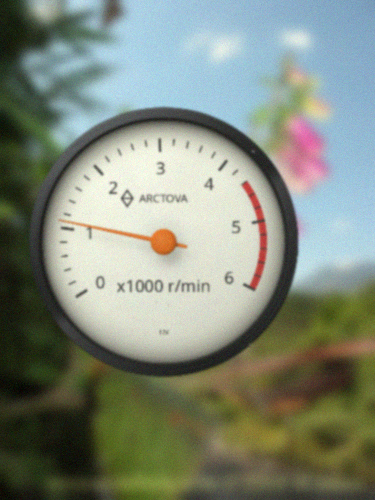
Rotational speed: 1100 rpm
